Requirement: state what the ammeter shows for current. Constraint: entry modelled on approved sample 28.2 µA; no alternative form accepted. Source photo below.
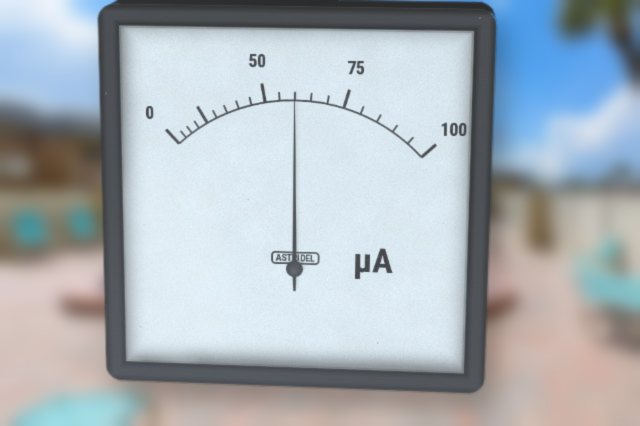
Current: 60 µA
